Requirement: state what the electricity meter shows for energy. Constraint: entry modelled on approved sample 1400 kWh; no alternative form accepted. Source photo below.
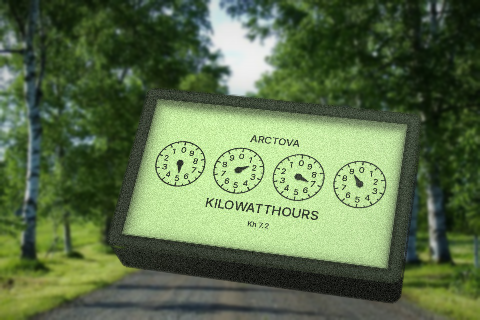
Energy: 5169 kWh
